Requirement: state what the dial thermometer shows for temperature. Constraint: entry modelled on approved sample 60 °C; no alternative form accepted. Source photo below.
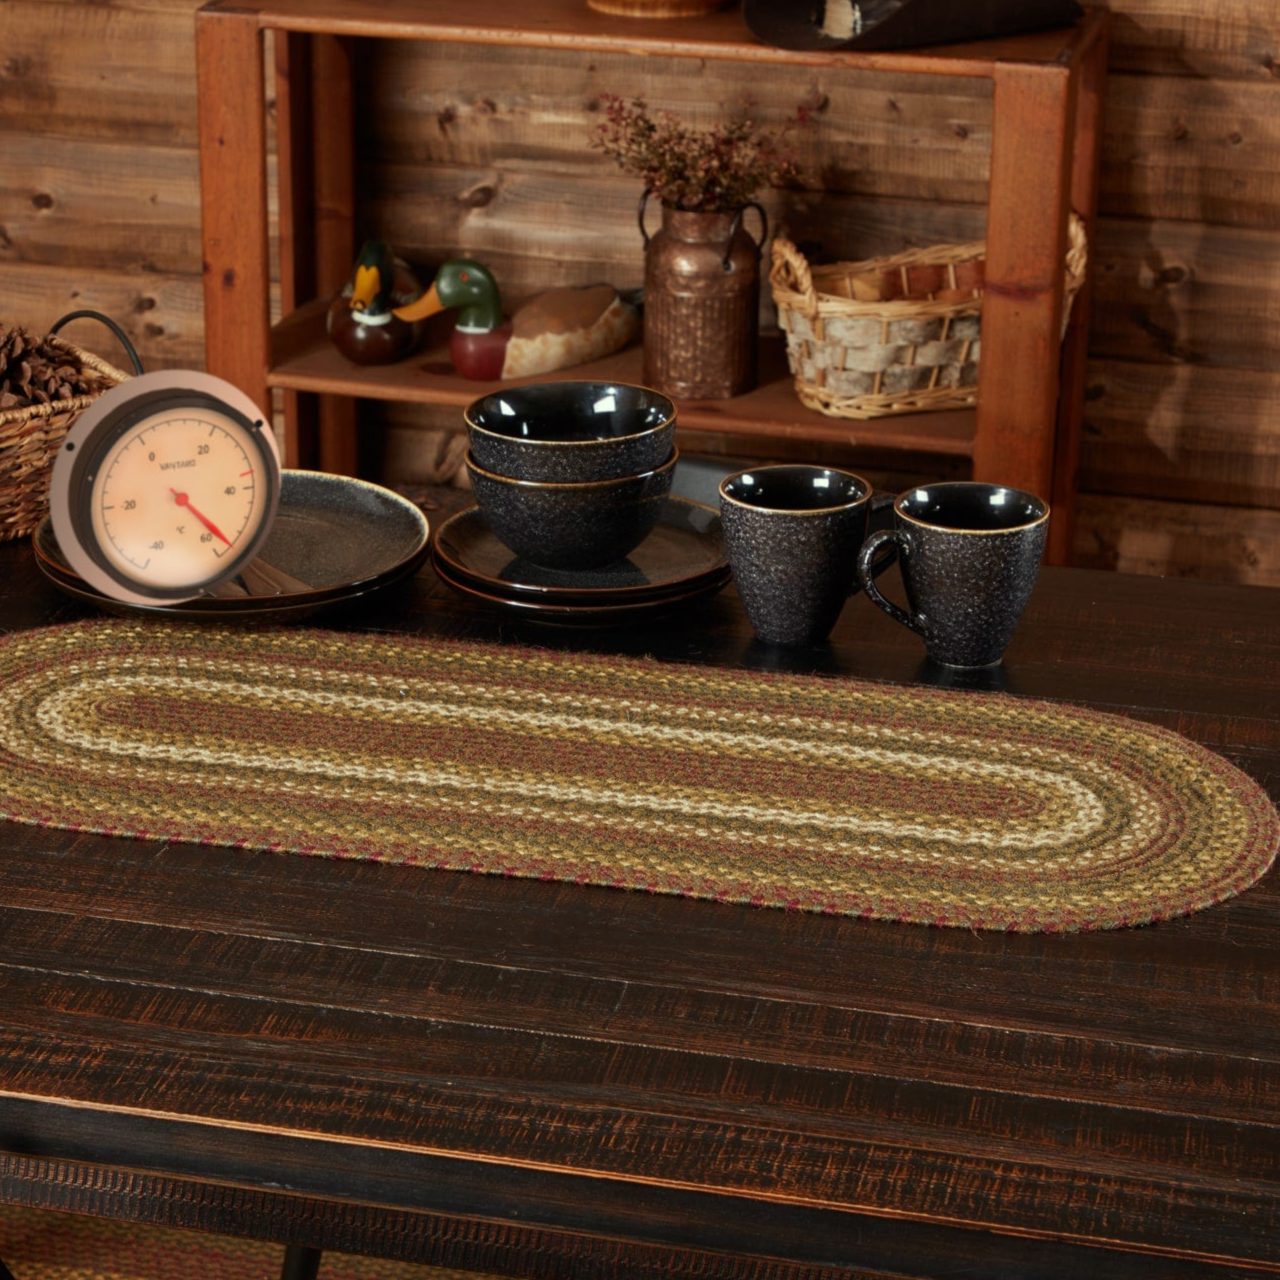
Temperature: 56 °C
